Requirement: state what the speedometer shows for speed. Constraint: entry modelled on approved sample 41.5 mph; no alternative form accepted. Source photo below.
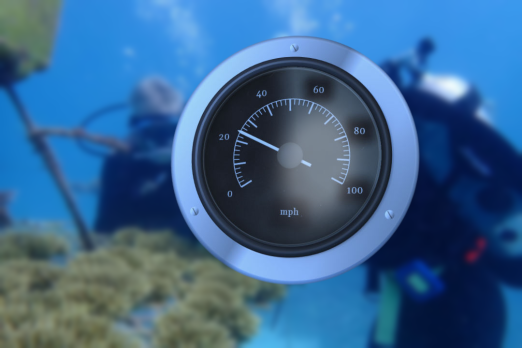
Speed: 24 mph
